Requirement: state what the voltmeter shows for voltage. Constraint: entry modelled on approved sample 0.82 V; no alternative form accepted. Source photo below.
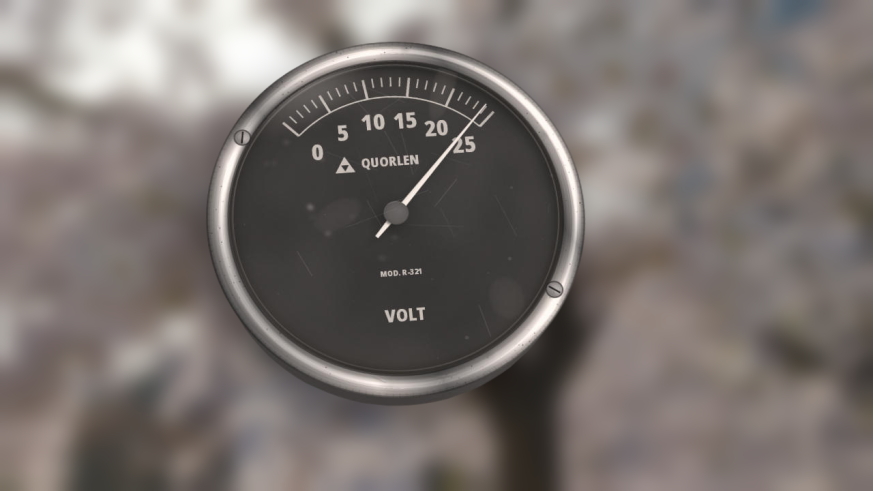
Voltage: 24 V
